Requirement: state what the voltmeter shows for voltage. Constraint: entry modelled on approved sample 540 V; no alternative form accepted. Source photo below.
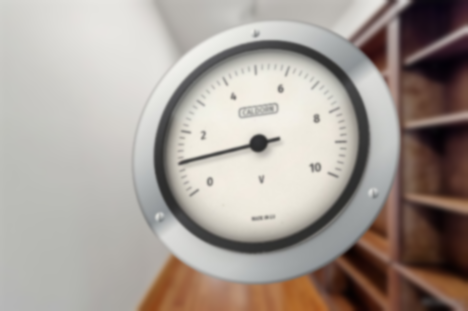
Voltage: 1 V
